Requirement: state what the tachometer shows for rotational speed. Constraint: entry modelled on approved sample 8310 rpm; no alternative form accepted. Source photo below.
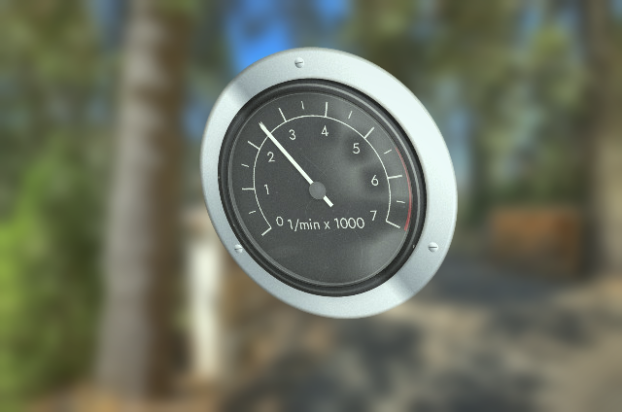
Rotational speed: 2500 rpm
